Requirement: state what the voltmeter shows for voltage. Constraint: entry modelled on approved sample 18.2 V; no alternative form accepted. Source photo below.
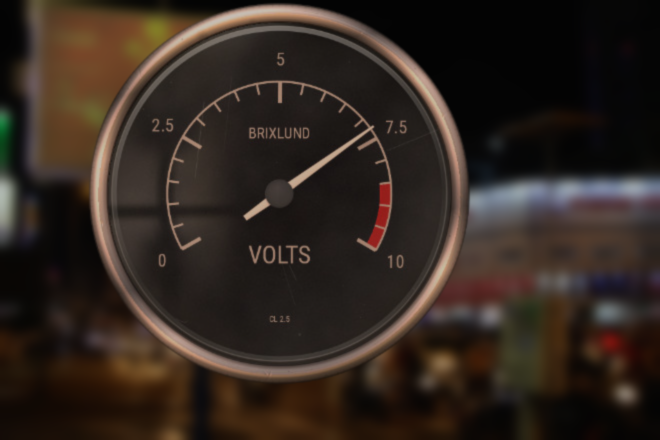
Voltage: 7.25 V
